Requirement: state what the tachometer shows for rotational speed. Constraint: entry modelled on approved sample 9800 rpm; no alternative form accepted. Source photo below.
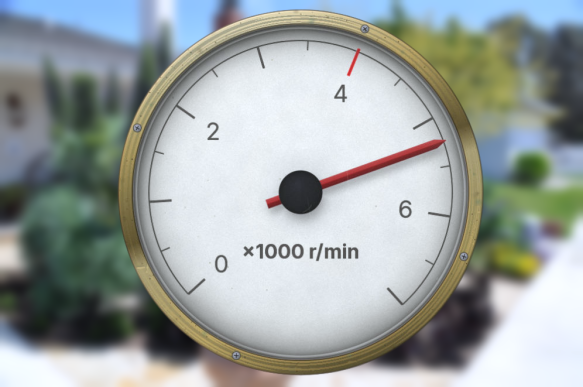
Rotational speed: 5250 rpm
